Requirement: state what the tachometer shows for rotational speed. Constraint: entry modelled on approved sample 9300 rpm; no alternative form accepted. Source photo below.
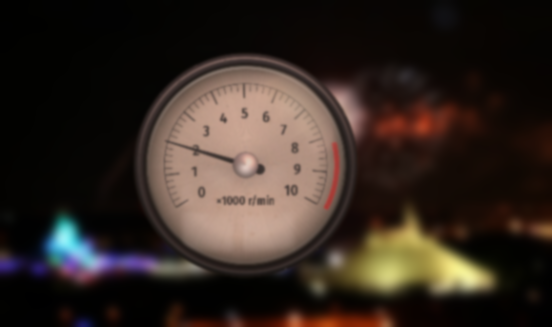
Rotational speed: 2000 rpm
